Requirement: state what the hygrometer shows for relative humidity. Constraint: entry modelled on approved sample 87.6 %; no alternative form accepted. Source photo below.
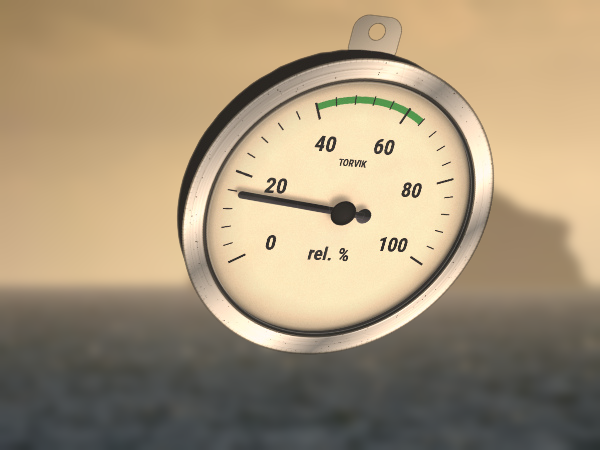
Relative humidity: 16 %
